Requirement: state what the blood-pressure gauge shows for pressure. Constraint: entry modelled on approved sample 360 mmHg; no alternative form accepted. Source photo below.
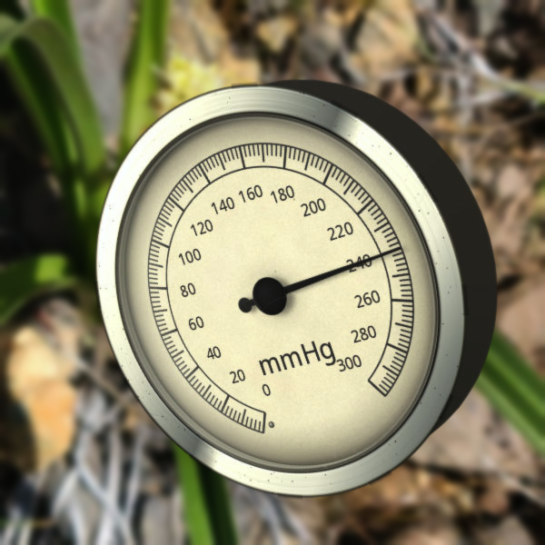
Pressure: 240 mmHg
